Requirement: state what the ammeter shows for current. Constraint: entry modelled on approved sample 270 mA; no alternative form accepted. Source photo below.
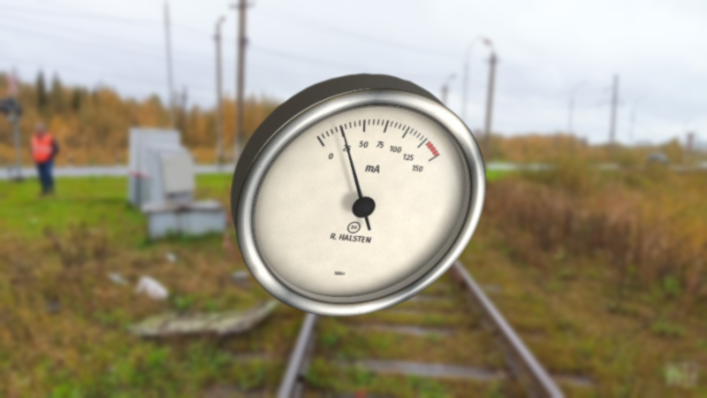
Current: 25 mA
